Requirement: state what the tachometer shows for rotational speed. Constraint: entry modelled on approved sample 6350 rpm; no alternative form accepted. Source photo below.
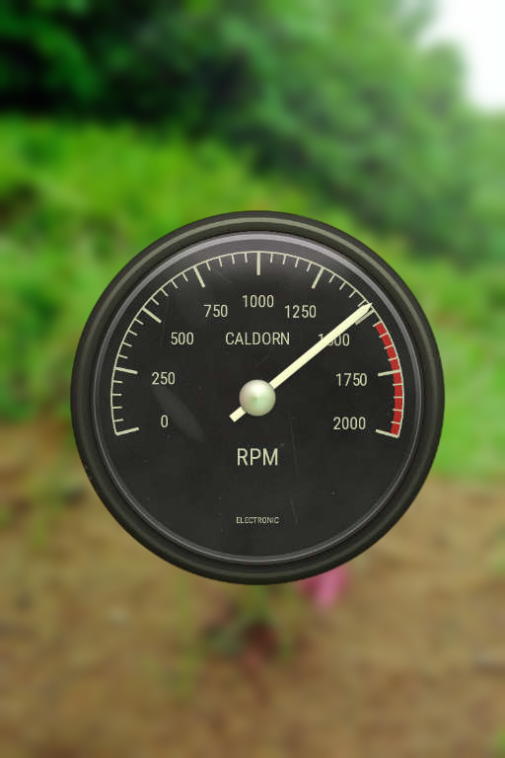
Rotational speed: 1475 rpm
